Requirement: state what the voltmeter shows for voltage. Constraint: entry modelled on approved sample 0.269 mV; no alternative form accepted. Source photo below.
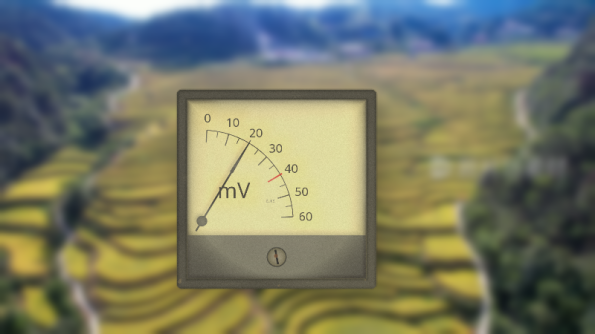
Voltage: 20 mV
